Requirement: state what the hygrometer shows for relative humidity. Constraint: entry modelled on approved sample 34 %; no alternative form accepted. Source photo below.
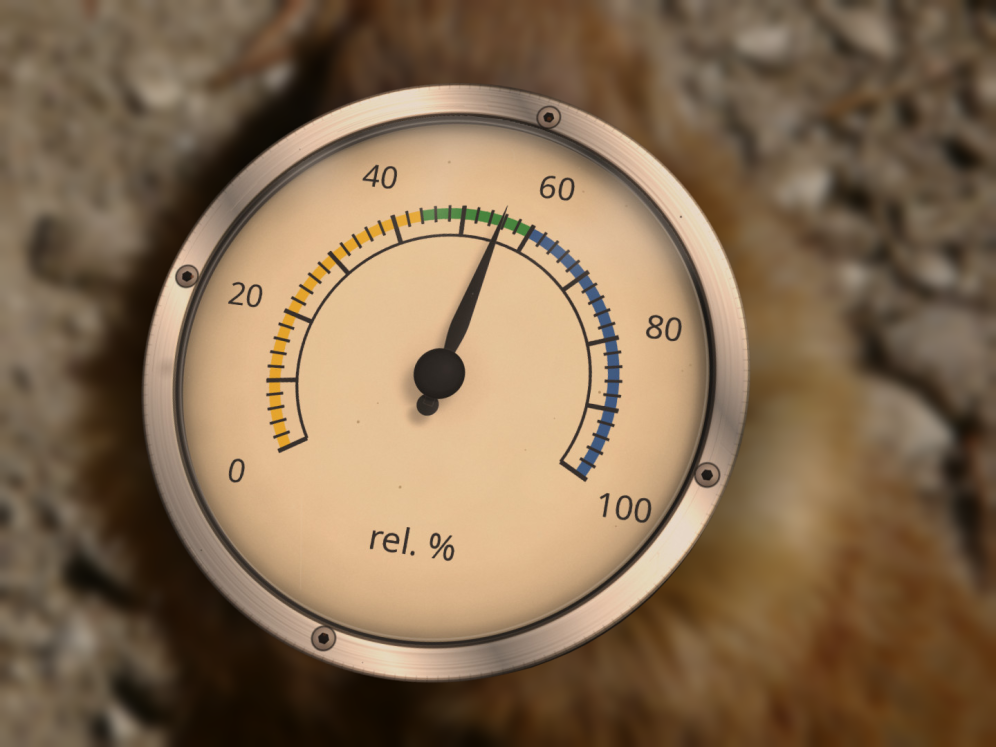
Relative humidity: 56 %
